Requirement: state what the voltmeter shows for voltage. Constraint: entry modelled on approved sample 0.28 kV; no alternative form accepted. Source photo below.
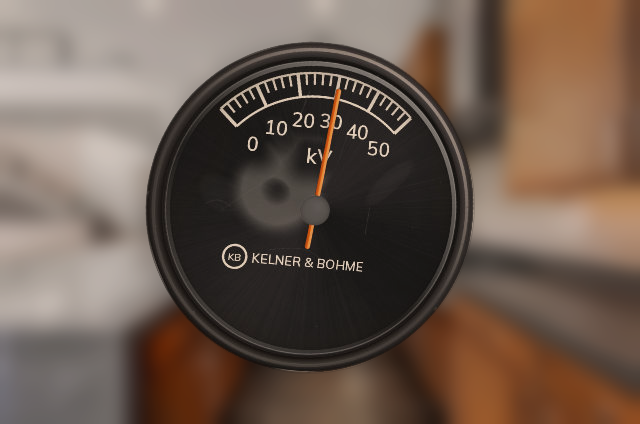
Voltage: 30 kV
